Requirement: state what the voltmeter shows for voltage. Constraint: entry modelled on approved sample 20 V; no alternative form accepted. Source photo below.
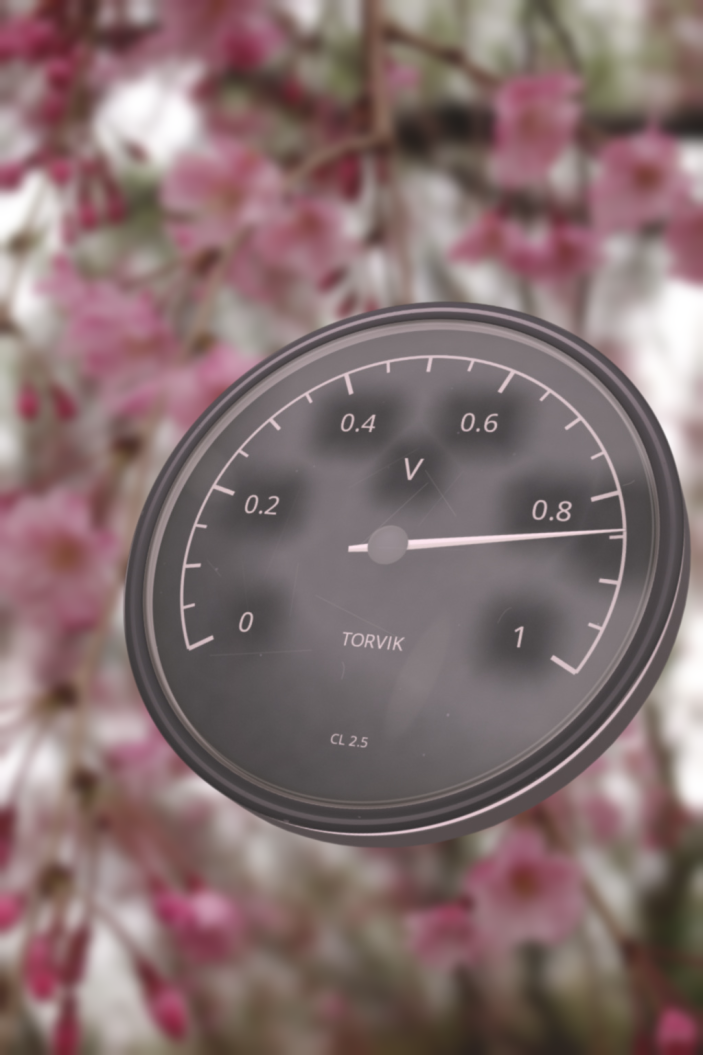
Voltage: 0.85 V
